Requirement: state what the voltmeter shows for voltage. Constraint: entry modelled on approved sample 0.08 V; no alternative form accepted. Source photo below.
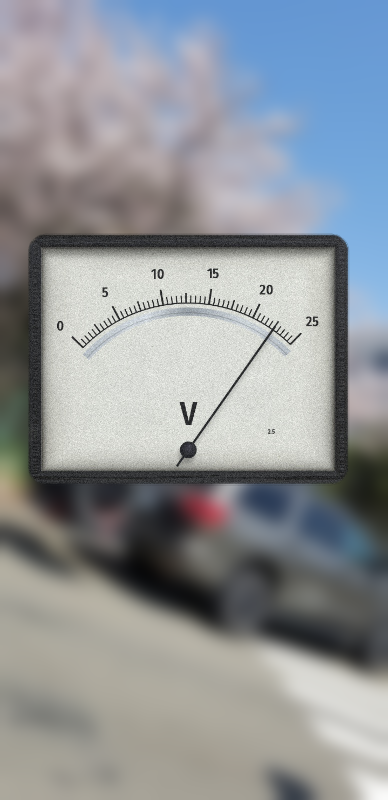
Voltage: 22.5 V
